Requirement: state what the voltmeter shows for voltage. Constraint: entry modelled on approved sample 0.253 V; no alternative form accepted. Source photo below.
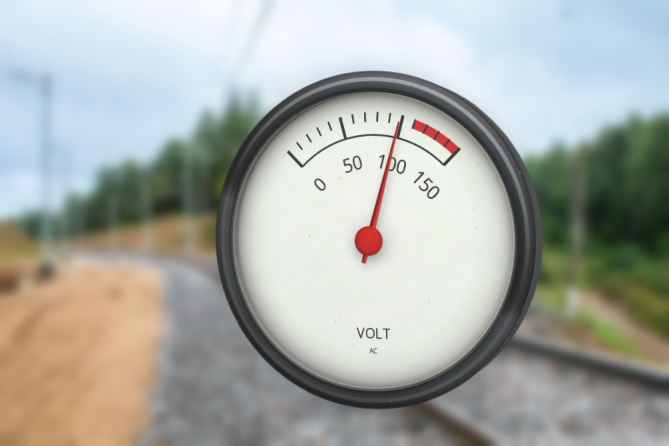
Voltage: 100 V
